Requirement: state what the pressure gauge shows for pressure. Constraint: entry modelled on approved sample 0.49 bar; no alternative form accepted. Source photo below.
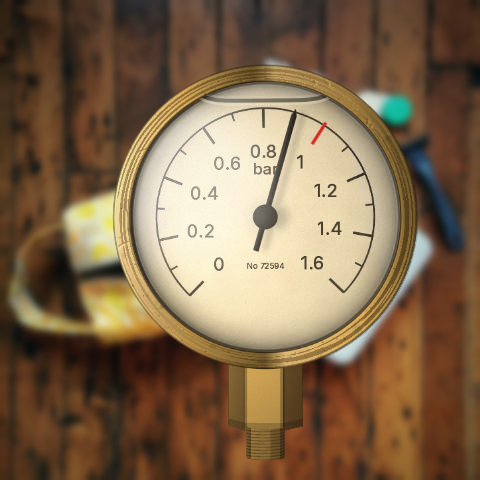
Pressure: 0.9 bar
